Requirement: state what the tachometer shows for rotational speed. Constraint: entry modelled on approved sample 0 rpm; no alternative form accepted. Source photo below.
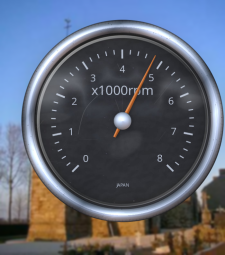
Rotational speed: 4800 rpm
